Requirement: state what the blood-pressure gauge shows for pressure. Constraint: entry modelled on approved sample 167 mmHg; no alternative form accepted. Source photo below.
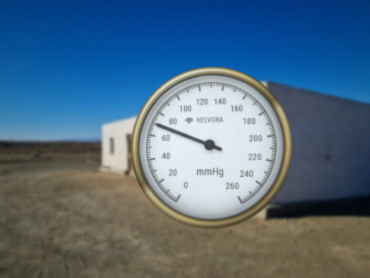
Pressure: 70 mmHg
